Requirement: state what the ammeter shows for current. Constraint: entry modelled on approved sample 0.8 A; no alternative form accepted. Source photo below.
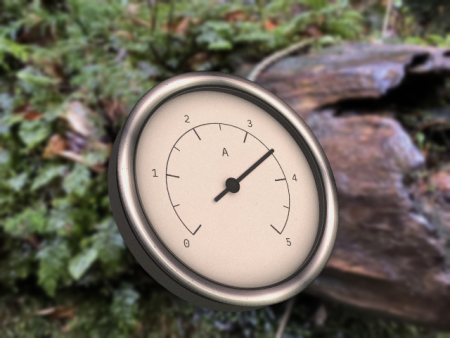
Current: 3.5 A
